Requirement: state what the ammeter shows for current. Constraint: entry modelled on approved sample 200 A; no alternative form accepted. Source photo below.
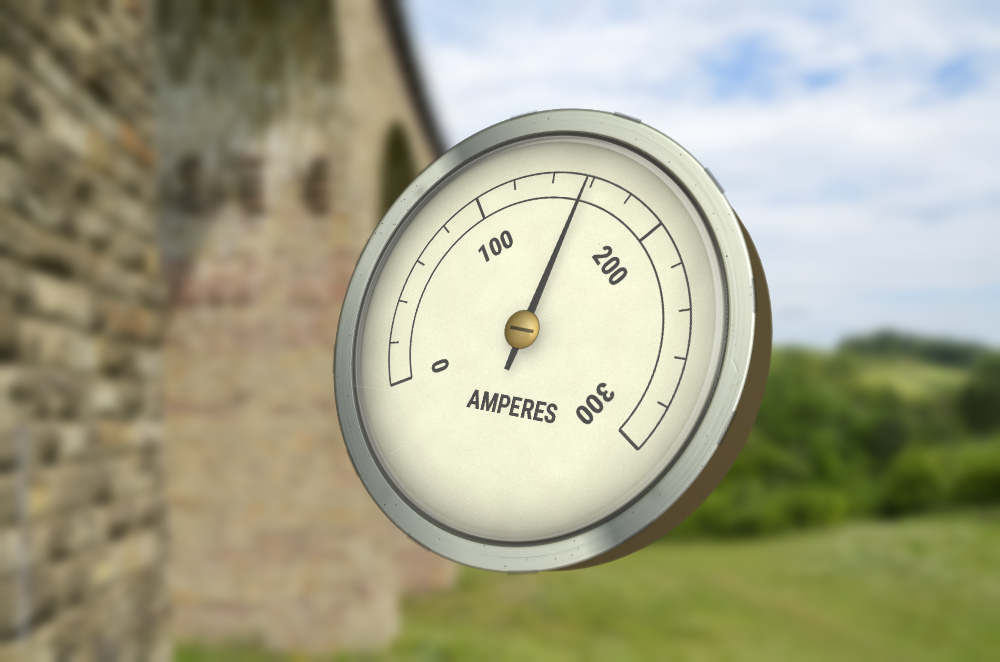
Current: 160 A
